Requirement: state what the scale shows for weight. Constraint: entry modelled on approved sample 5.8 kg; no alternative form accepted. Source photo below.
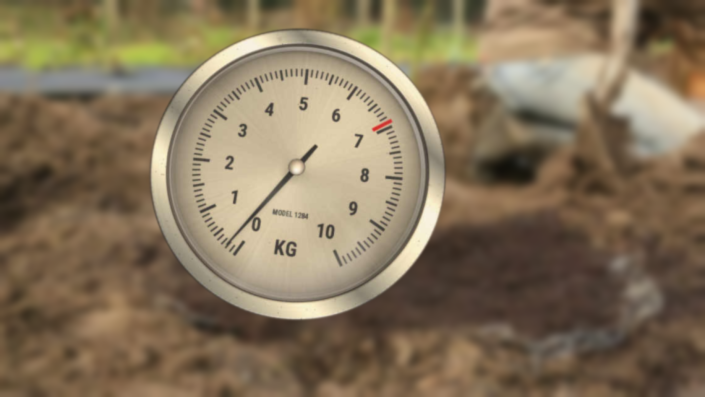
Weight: 0.2 kg
